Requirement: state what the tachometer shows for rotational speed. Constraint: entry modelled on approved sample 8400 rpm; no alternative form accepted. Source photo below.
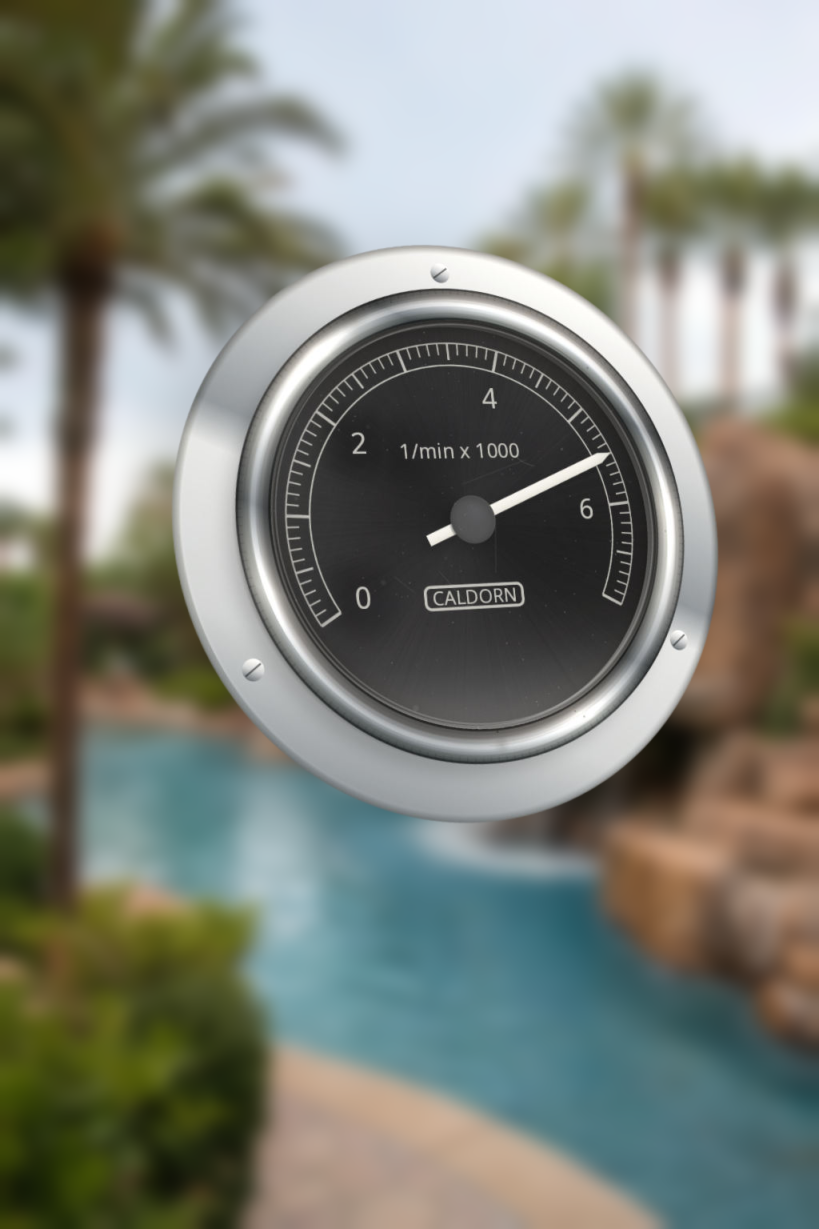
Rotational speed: 5500 rpm
